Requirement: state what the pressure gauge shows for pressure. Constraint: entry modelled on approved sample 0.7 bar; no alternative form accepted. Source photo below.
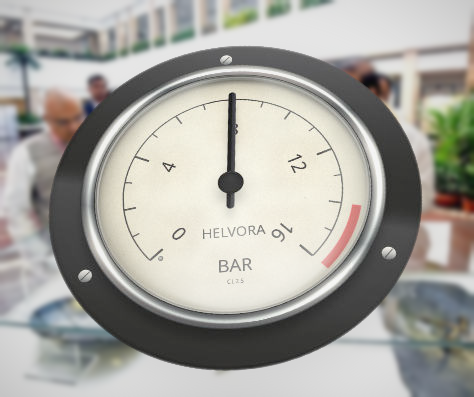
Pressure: 8 bar
